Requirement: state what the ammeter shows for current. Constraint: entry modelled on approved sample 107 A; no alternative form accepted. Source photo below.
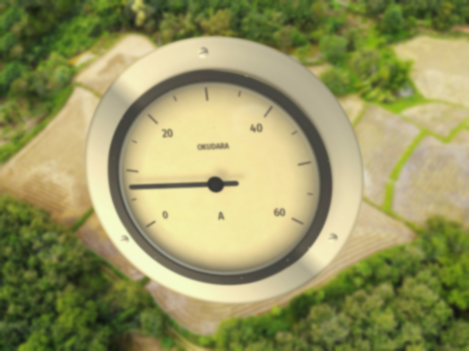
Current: 7.5 A
